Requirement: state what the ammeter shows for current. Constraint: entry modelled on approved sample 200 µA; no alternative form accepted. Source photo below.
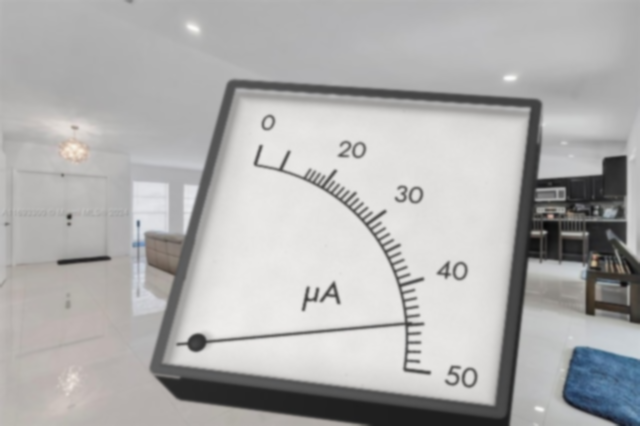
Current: 45 µA
